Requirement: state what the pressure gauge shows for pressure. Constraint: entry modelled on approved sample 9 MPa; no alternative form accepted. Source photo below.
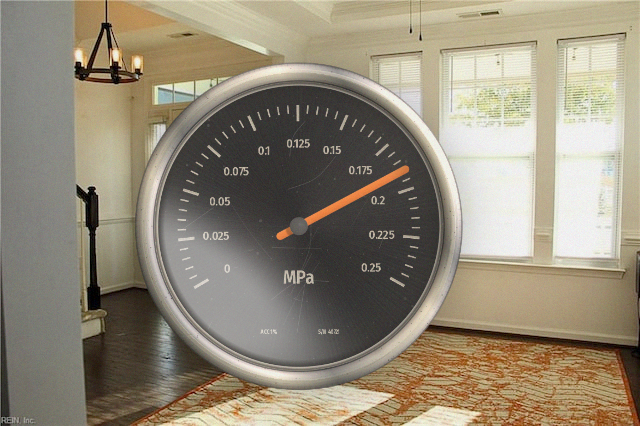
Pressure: 0.19 MPa
